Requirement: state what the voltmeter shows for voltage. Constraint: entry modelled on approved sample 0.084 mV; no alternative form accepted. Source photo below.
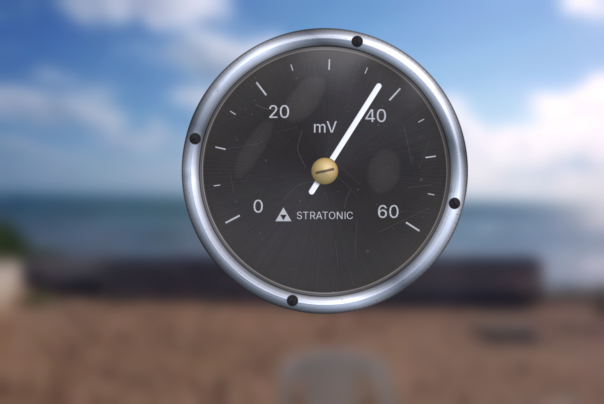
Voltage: 37.5 mV
